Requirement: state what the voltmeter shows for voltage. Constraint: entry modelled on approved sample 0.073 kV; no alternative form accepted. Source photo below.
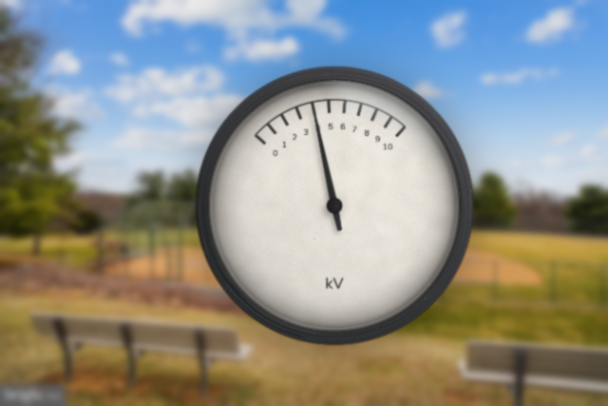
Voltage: 4 kV
